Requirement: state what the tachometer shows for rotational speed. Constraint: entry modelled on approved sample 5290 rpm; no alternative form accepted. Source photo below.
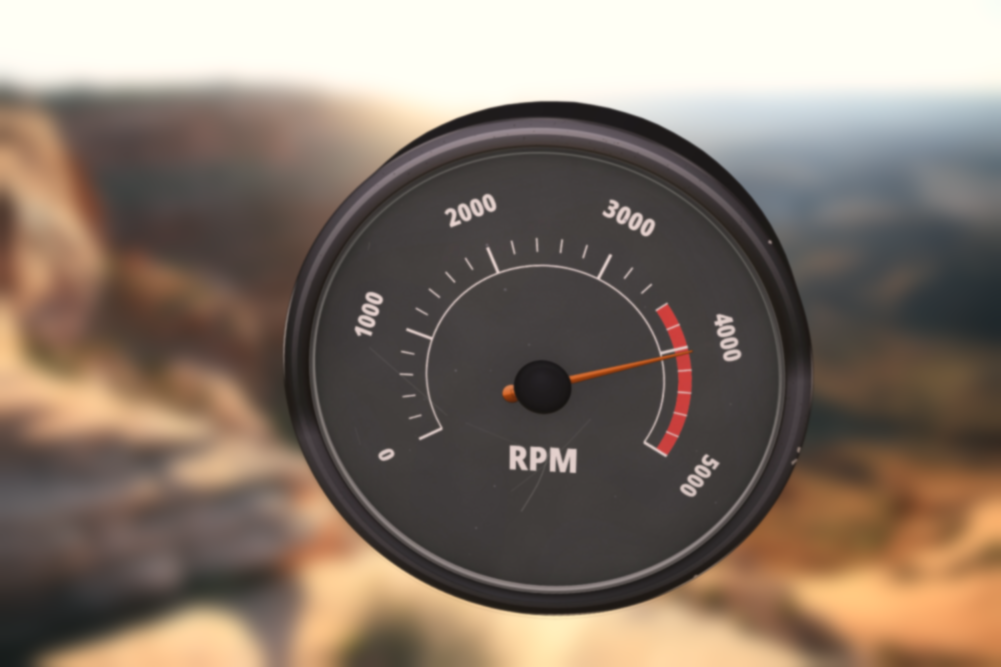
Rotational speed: 4000 rpm
